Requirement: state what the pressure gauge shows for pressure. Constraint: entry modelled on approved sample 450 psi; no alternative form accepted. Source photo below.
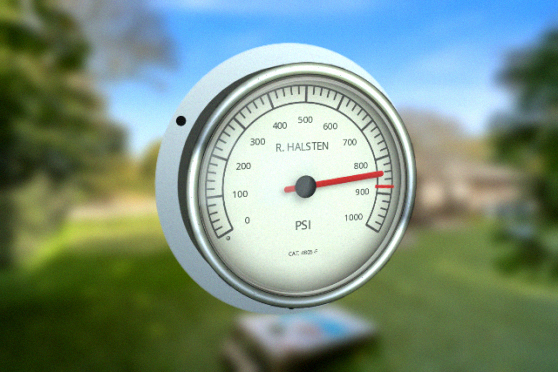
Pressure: 840 psi
